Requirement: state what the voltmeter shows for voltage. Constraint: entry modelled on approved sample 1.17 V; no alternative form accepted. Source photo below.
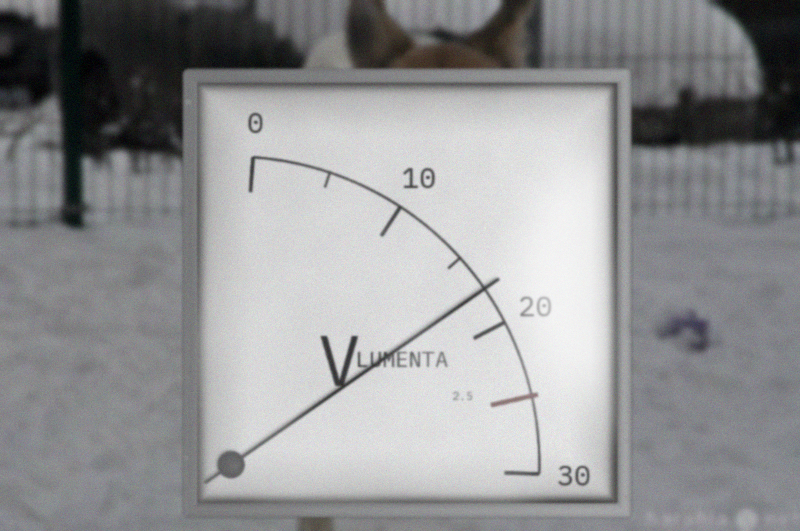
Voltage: 17.5 V
